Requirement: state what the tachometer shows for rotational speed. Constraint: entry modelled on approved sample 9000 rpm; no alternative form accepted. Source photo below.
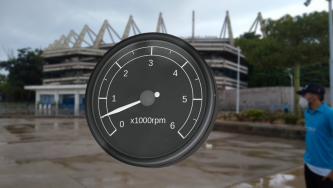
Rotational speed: 500 rpm
